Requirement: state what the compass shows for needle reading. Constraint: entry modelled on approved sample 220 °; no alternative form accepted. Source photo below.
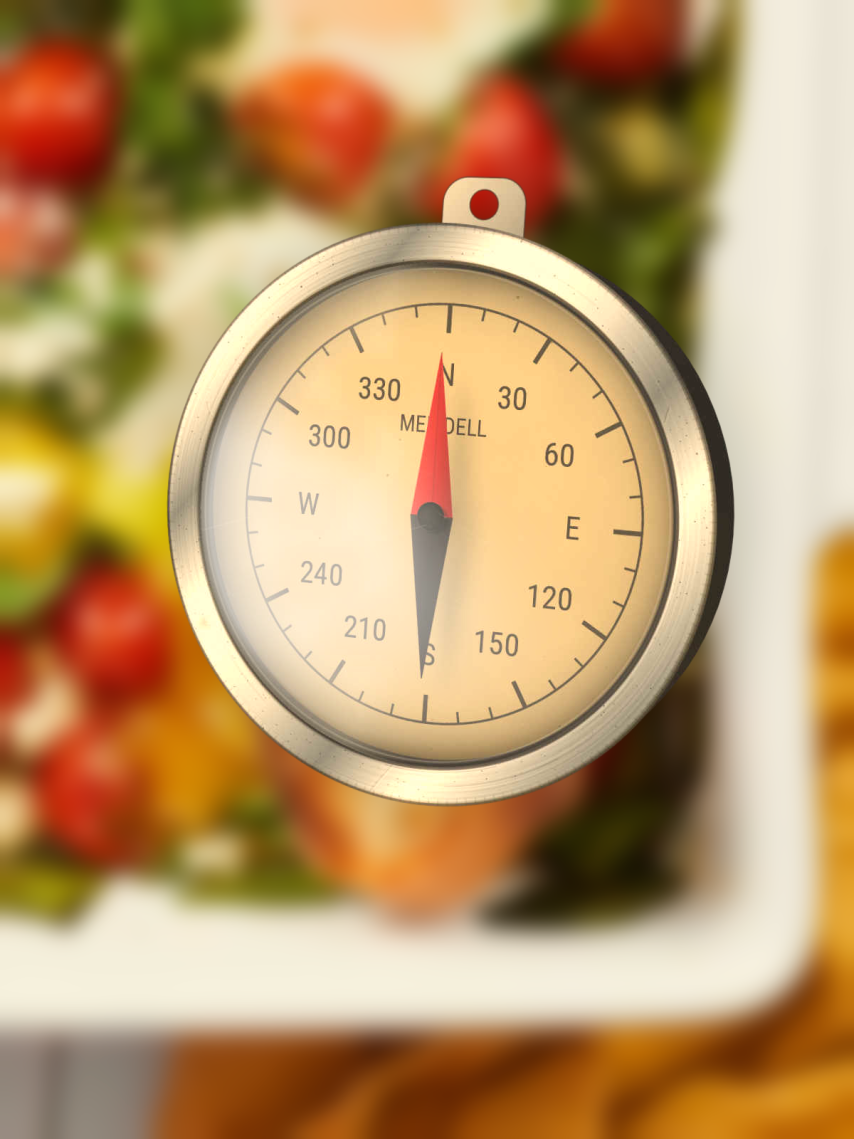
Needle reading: 0 °
